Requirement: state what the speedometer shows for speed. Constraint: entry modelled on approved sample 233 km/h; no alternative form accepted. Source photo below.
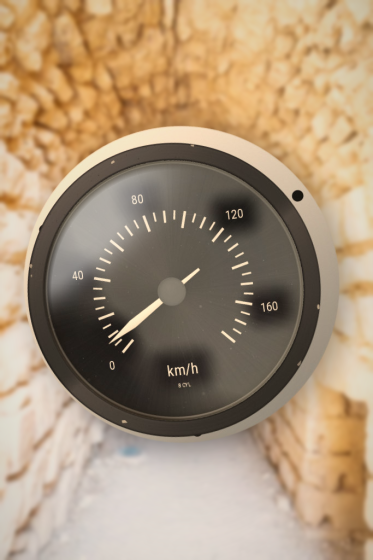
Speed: 7.5 km/h
